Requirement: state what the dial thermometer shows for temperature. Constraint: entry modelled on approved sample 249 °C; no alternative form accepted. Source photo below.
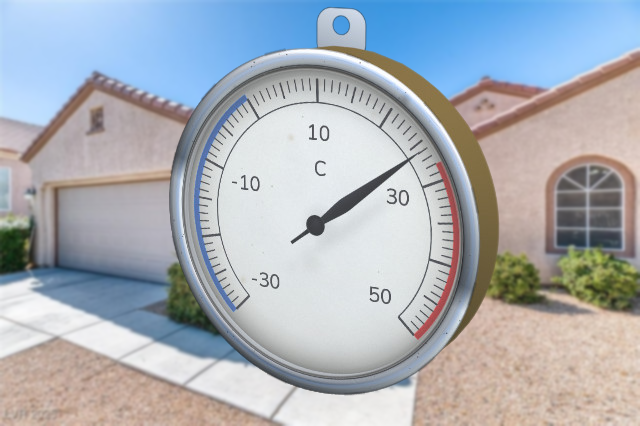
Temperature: 26 °C
